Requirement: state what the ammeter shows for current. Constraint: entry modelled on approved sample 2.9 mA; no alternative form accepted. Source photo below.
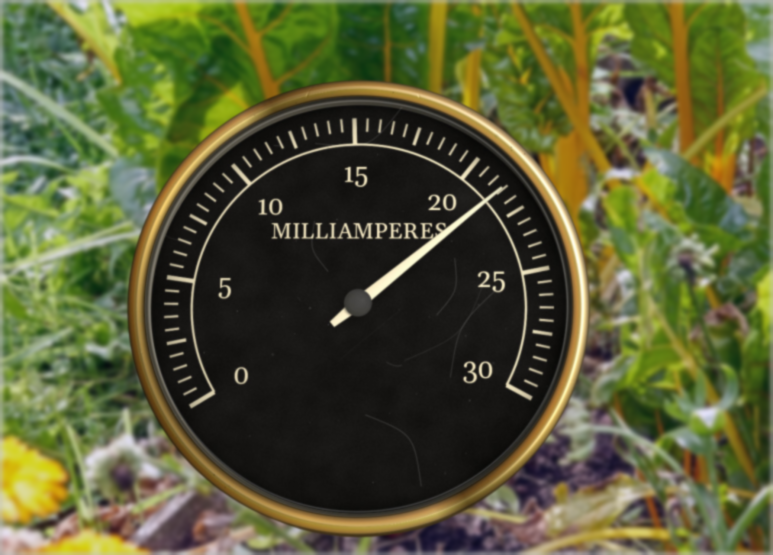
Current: 21.5 mA
